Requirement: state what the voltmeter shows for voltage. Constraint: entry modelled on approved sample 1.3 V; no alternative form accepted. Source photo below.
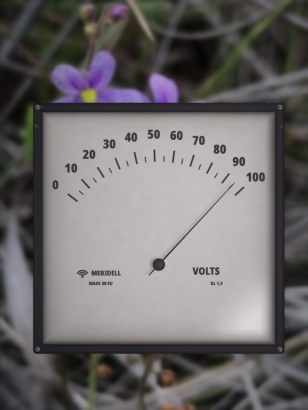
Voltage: 95 V
